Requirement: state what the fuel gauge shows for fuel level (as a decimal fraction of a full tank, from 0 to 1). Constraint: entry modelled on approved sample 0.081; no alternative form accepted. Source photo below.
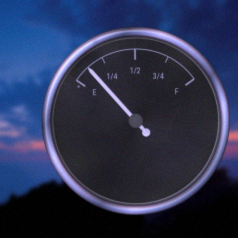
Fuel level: 0.125
